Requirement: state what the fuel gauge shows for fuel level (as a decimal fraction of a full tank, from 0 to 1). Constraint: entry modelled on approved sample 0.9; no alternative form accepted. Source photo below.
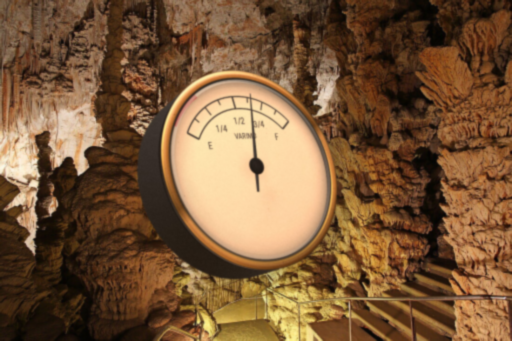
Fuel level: 0.625
